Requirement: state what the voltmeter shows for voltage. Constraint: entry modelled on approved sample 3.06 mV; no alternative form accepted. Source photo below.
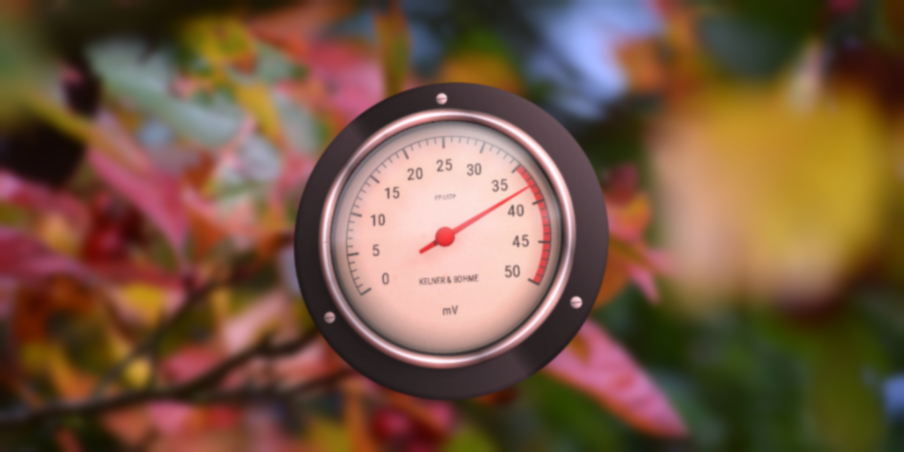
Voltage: 38 mV
